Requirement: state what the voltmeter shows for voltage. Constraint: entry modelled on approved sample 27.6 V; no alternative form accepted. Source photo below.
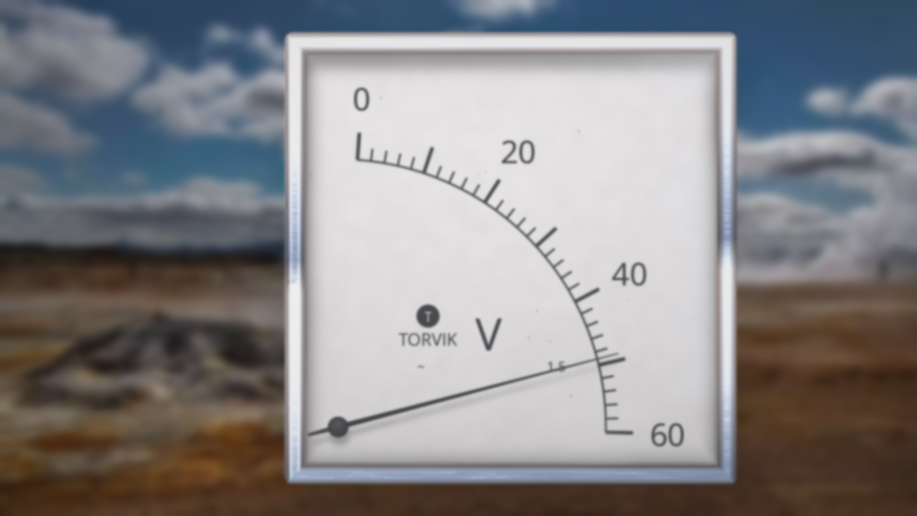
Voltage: 49 V
